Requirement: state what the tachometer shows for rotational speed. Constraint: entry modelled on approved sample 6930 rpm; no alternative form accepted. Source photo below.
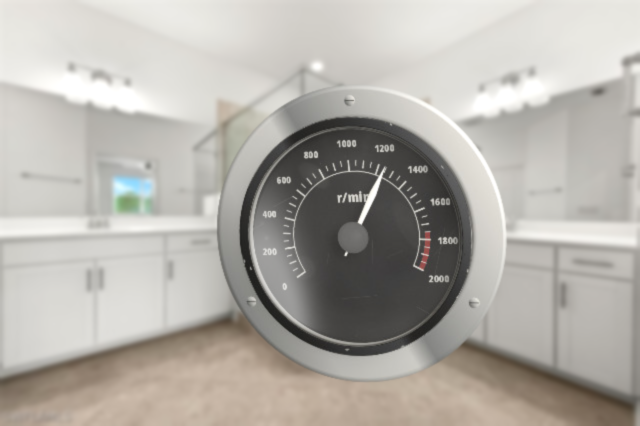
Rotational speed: 1250 rpm
